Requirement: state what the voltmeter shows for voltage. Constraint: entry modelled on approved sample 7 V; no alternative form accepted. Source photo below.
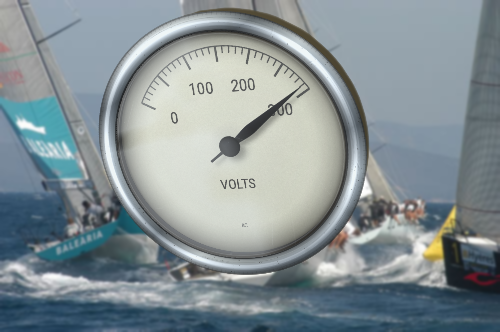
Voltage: 290 V
